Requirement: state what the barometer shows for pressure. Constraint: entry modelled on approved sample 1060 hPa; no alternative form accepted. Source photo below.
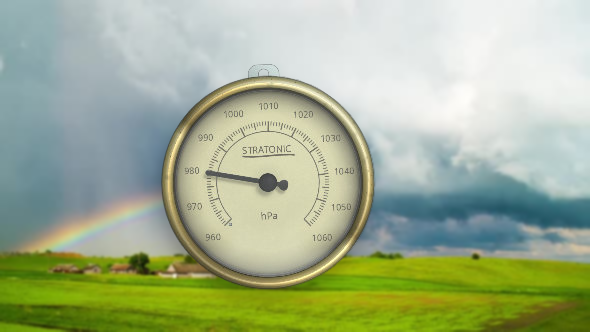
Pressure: 980 hPa
